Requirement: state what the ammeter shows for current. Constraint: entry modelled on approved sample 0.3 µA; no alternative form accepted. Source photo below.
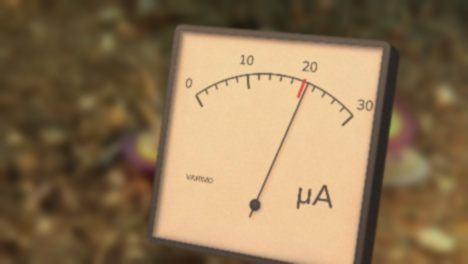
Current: 21 µA
